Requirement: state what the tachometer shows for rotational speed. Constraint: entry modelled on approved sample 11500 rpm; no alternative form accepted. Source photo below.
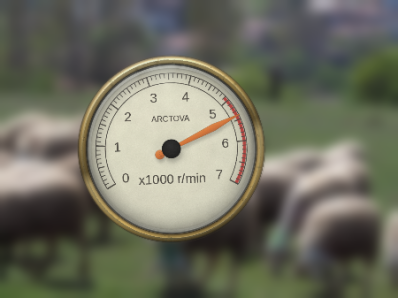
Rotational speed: 5400 rpm
